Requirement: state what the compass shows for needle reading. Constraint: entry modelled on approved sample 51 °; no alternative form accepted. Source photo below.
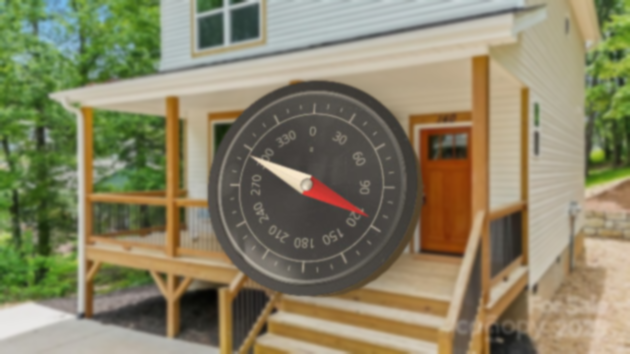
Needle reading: 115 °
